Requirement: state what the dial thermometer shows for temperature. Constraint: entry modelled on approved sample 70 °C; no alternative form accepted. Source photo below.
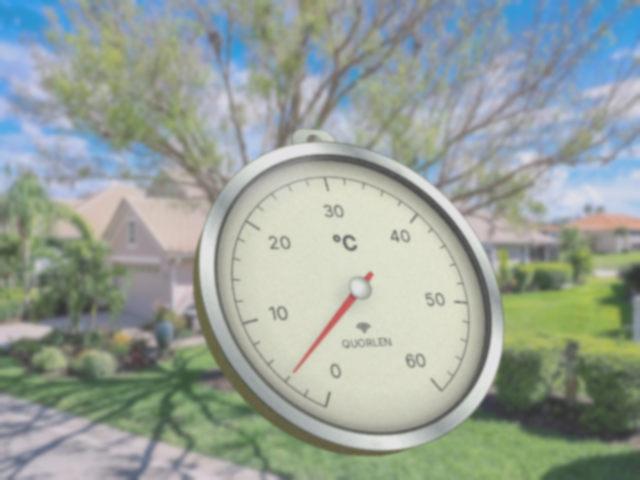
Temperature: 4 °C
